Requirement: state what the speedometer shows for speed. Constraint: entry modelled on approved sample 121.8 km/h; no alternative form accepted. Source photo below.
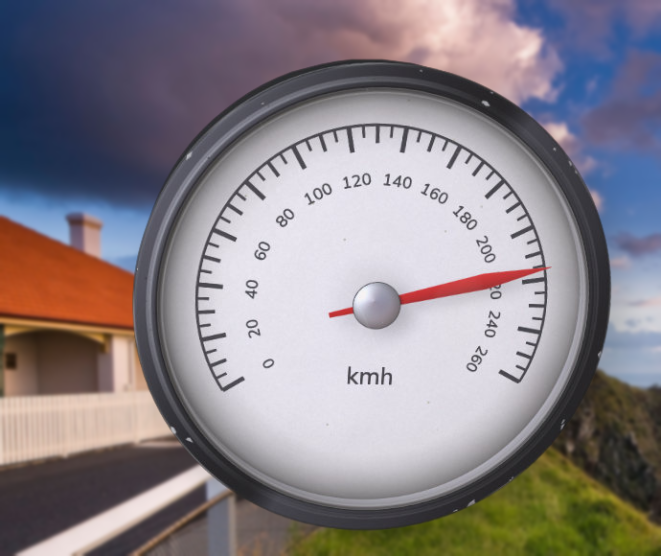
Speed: 215 km/h
